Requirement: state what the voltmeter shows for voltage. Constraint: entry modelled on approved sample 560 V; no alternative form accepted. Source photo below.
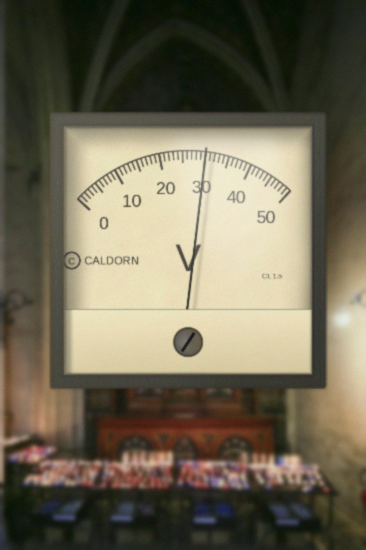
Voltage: 30 V
